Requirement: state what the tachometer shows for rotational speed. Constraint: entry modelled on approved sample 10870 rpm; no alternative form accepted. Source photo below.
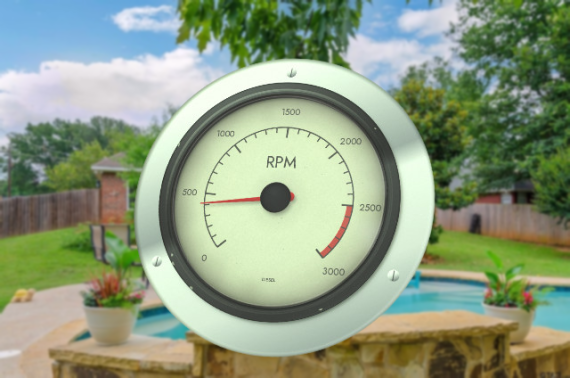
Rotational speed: 400 rpm
